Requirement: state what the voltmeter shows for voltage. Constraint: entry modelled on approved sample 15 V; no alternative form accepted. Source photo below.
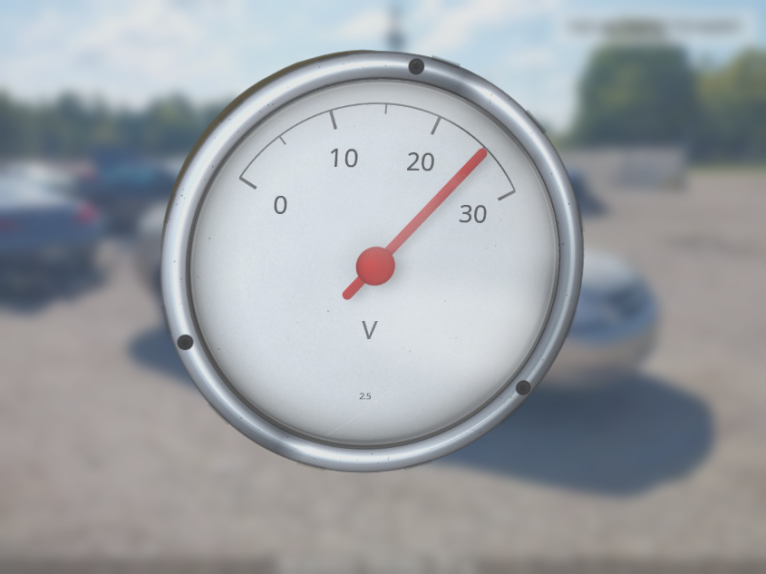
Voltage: 25 V
